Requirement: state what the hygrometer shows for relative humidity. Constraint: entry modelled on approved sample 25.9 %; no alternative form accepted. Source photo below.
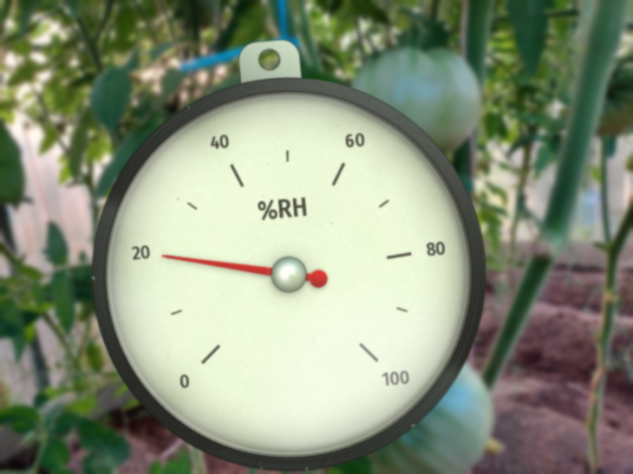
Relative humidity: 20 %
